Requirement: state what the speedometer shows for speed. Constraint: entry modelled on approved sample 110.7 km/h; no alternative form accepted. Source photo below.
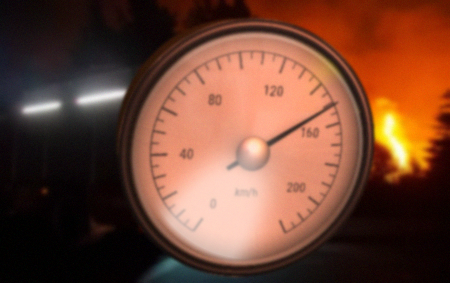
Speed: 150 km/h
